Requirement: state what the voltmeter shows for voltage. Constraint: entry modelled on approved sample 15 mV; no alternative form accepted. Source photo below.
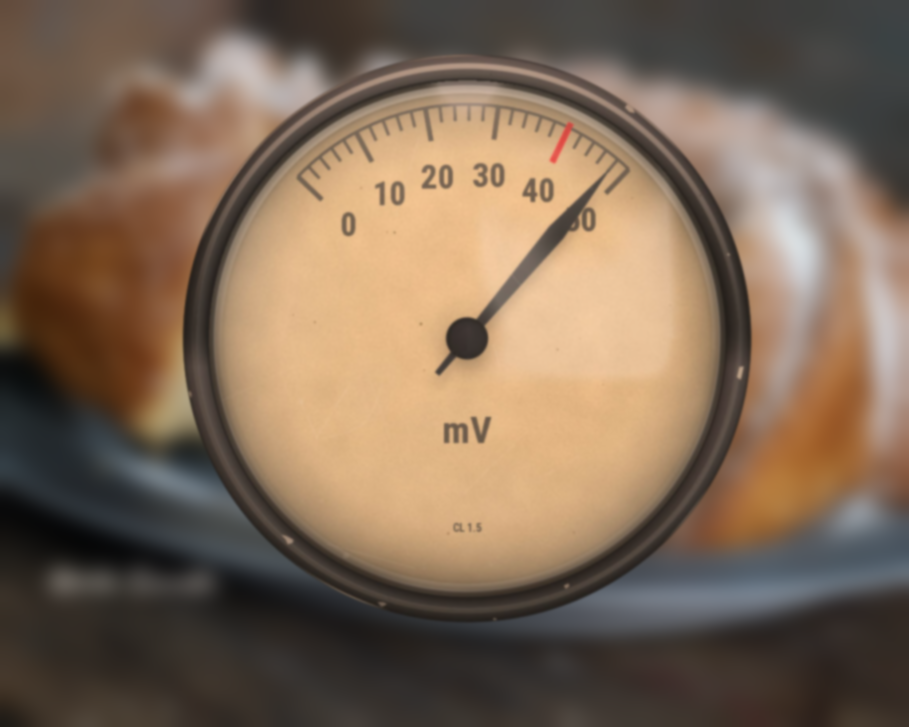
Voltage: 48 mV
